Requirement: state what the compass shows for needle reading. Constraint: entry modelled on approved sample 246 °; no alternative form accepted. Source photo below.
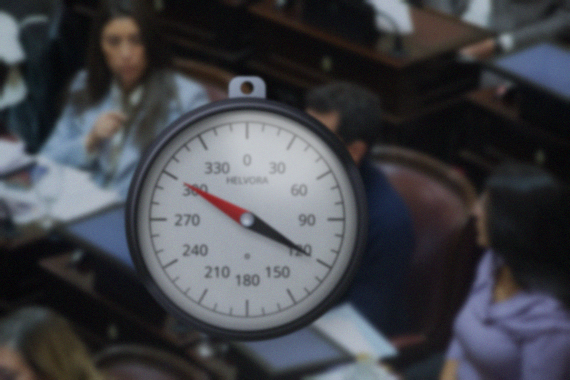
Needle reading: 300 °
